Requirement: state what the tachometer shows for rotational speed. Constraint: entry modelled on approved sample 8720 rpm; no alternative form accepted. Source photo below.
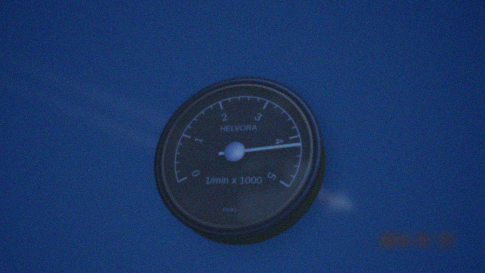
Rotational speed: 4200 rpm
